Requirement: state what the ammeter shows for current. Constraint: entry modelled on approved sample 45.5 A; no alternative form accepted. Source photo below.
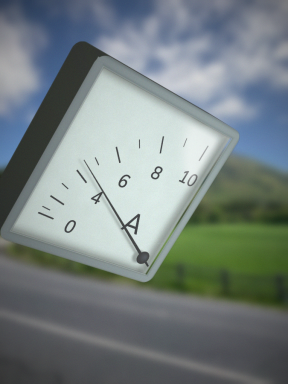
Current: 4.5 A
